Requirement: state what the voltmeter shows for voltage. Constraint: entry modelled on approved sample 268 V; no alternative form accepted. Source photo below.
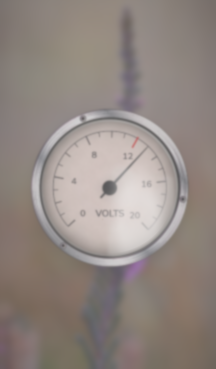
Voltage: 13 V
